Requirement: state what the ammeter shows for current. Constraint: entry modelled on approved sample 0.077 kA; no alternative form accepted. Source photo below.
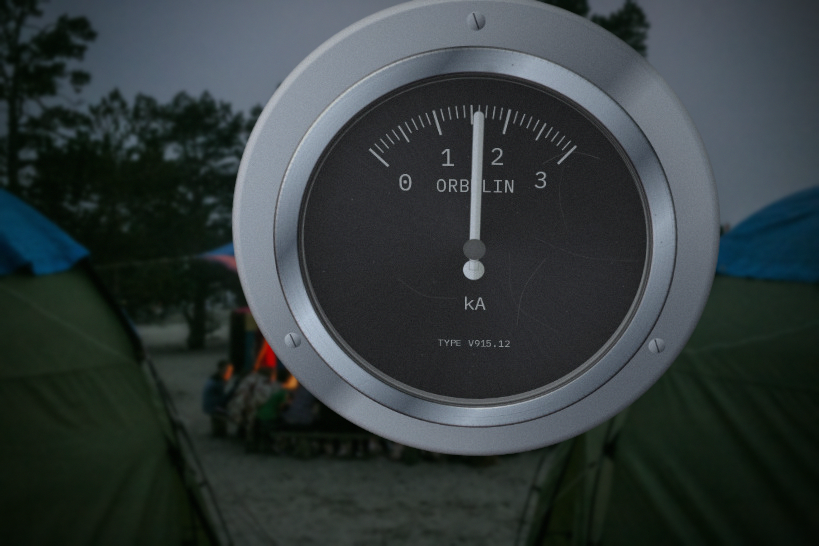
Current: 1.6 kA
